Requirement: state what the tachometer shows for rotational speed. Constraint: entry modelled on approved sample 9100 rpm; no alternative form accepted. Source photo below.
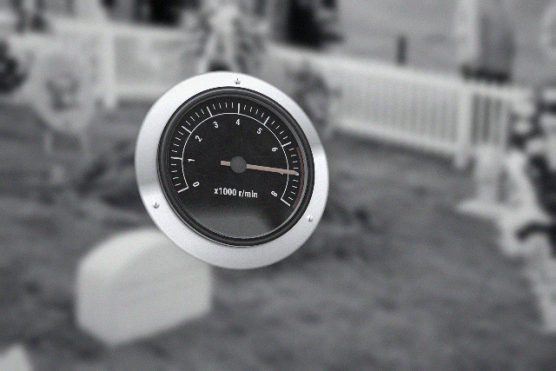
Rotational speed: 7000 rpm
